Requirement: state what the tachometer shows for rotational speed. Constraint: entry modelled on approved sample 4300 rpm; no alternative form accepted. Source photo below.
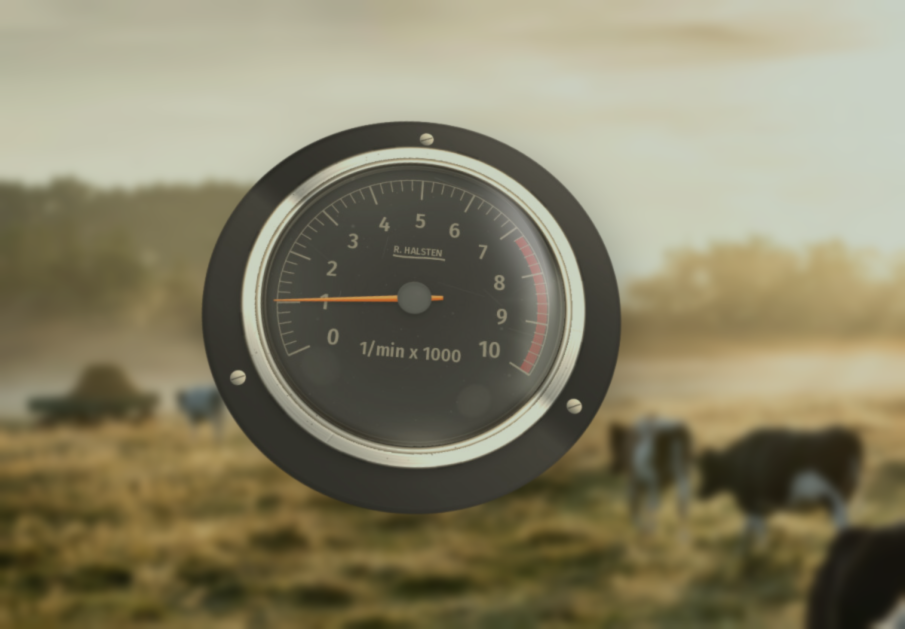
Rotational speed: 1000 rpm
